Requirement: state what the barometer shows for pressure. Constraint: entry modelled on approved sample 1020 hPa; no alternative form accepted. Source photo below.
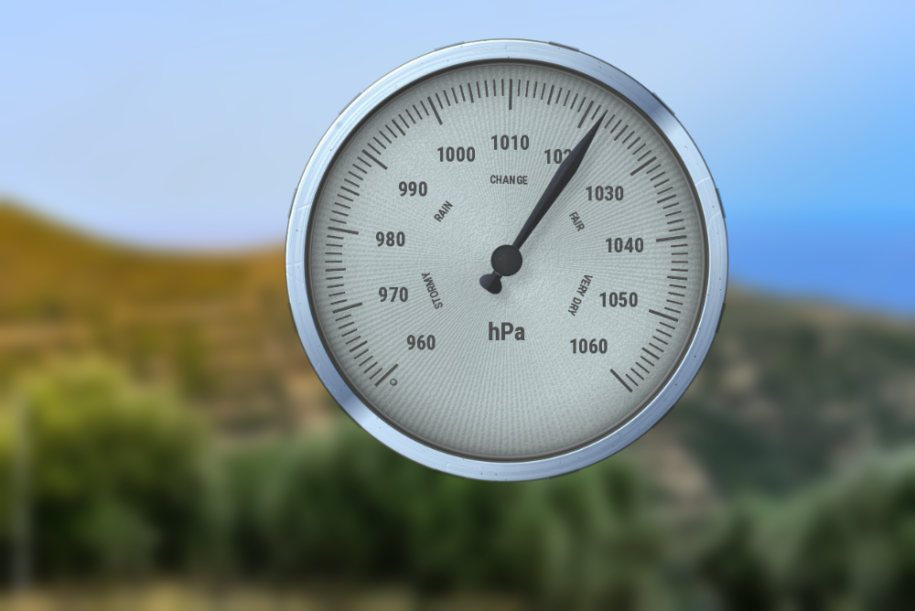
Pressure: 1022 hPa
